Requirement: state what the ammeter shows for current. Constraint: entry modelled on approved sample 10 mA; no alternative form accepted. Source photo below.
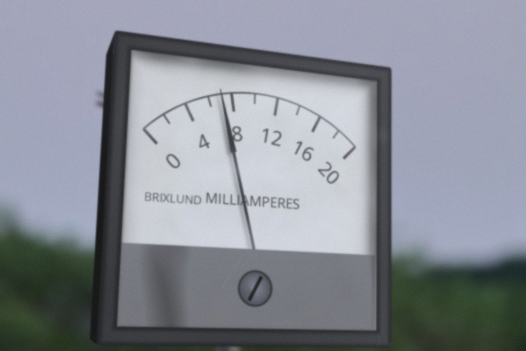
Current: 7 mA
